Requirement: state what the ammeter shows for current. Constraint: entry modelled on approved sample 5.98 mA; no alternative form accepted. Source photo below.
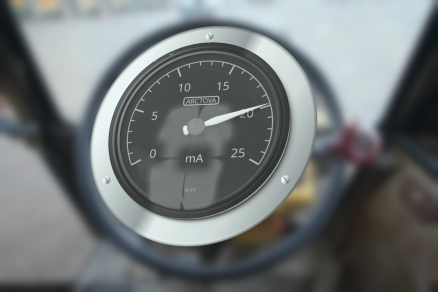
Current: 20 mA
